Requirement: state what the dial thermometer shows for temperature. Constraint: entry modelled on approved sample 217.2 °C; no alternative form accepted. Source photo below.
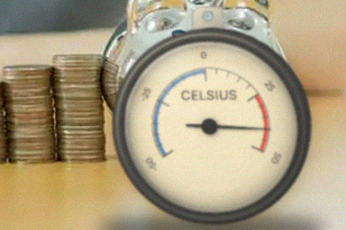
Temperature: 40 °C
